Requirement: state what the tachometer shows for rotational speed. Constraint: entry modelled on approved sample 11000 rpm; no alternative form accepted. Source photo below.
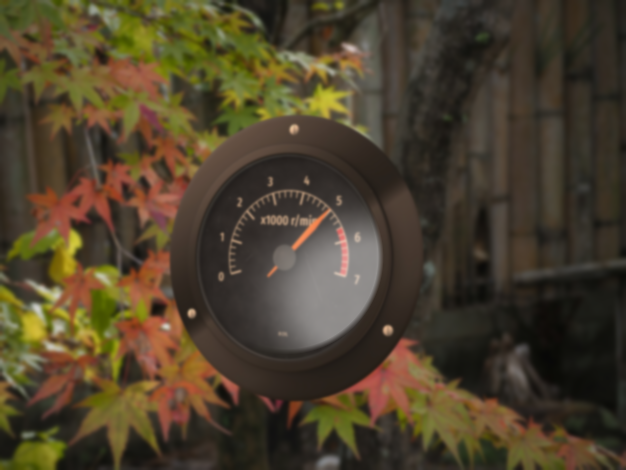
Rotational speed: 5000 rpm
